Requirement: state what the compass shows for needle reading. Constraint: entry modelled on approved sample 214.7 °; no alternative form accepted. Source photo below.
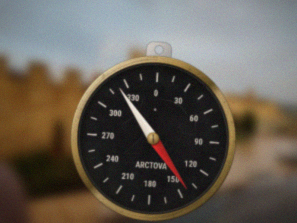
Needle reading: 142.5 °
